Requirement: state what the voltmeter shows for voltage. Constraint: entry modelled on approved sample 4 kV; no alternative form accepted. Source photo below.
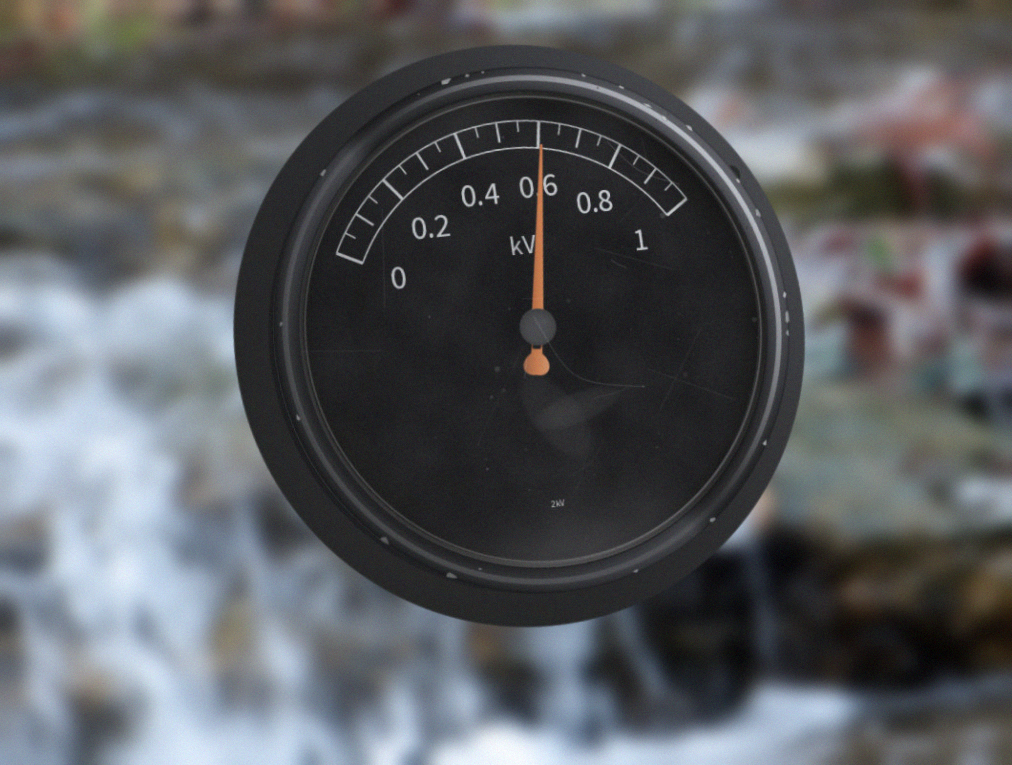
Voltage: 0.6 kV
